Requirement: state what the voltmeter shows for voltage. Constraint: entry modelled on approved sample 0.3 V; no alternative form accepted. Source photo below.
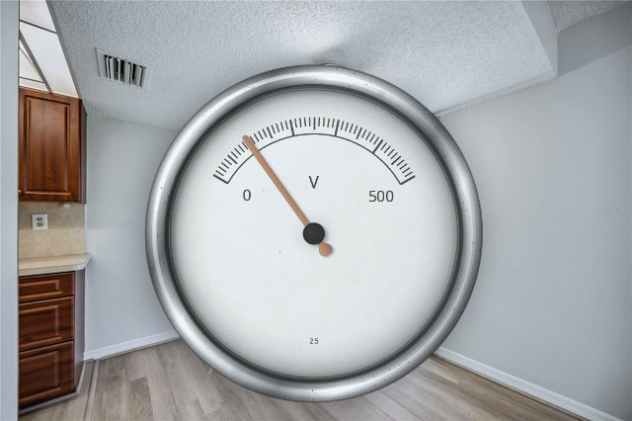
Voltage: 100 V
